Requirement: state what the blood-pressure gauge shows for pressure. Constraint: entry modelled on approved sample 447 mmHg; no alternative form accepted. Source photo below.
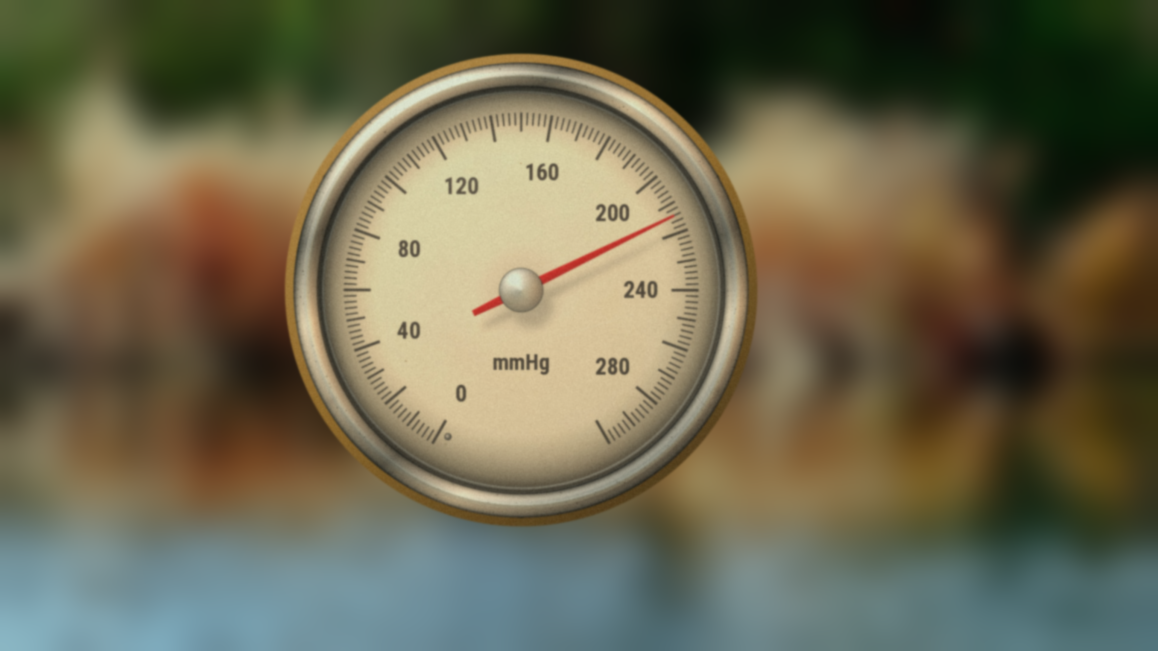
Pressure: 214 mmHg
